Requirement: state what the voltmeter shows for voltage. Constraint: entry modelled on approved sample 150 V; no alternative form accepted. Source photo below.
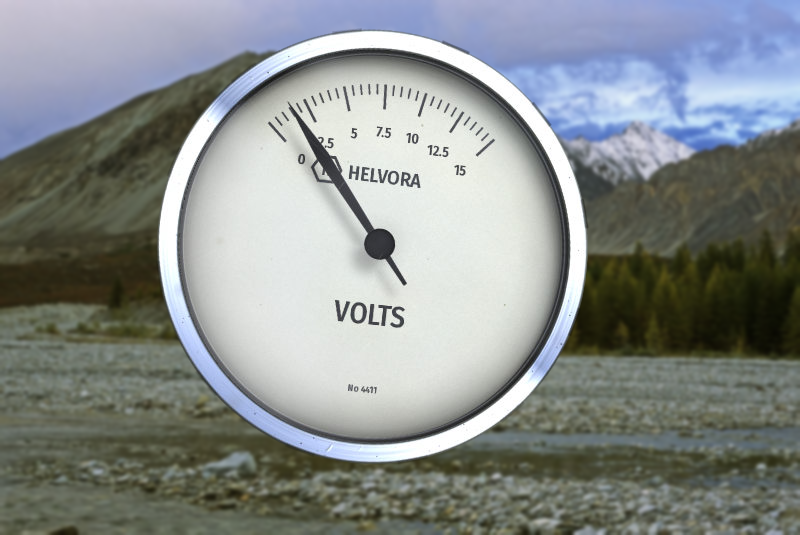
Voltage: 1.5 V
